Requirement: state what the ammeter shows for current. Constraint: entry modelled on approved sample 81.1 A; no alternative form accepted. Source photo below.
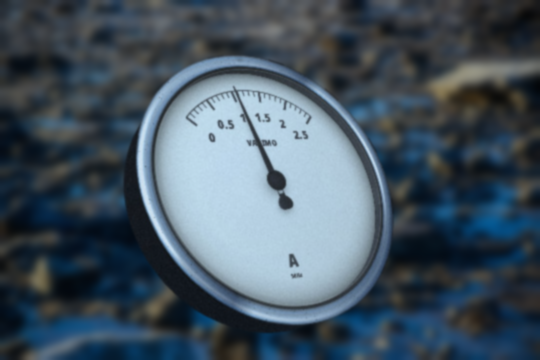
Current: 1 A
